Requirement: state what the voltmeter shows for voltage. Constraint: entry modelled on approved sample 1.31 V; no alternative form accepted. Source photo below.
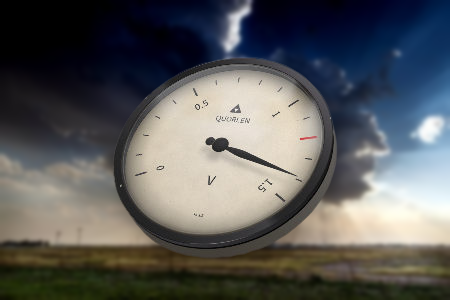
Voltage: 1.4 V
